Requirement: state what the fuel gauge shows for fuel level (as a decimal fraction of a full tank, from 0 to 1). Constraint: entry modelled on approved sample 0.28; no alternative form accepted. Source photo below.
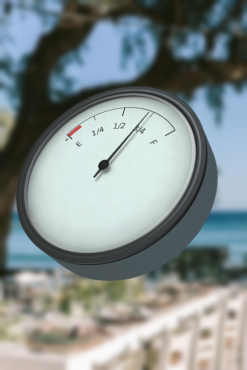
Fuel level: 0.75
